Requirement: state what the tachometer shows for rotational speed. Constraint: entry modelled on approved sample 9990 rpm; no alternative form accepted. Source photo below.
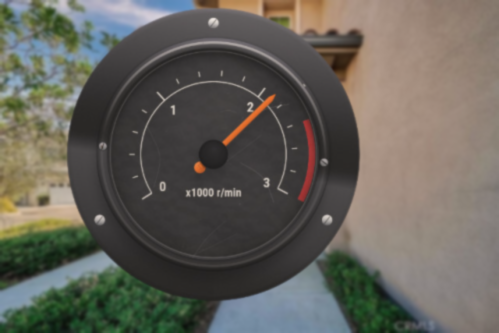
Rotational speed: 2100 rpm
